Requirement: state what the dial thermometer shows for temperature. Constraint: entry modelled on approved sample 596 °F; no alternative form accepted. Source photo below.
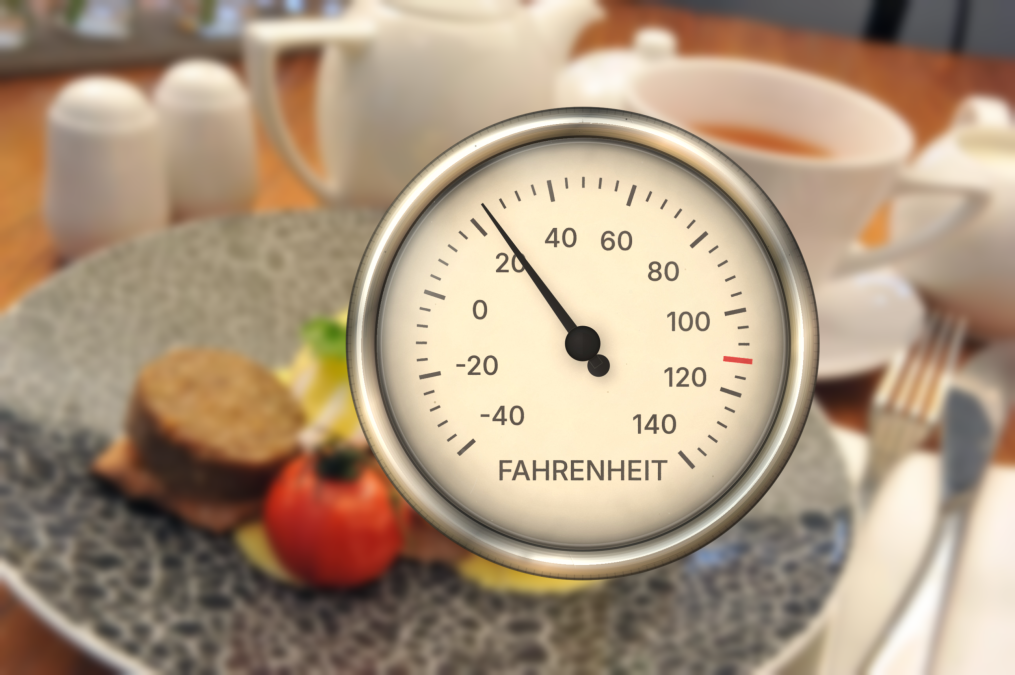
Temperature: 24 °F
